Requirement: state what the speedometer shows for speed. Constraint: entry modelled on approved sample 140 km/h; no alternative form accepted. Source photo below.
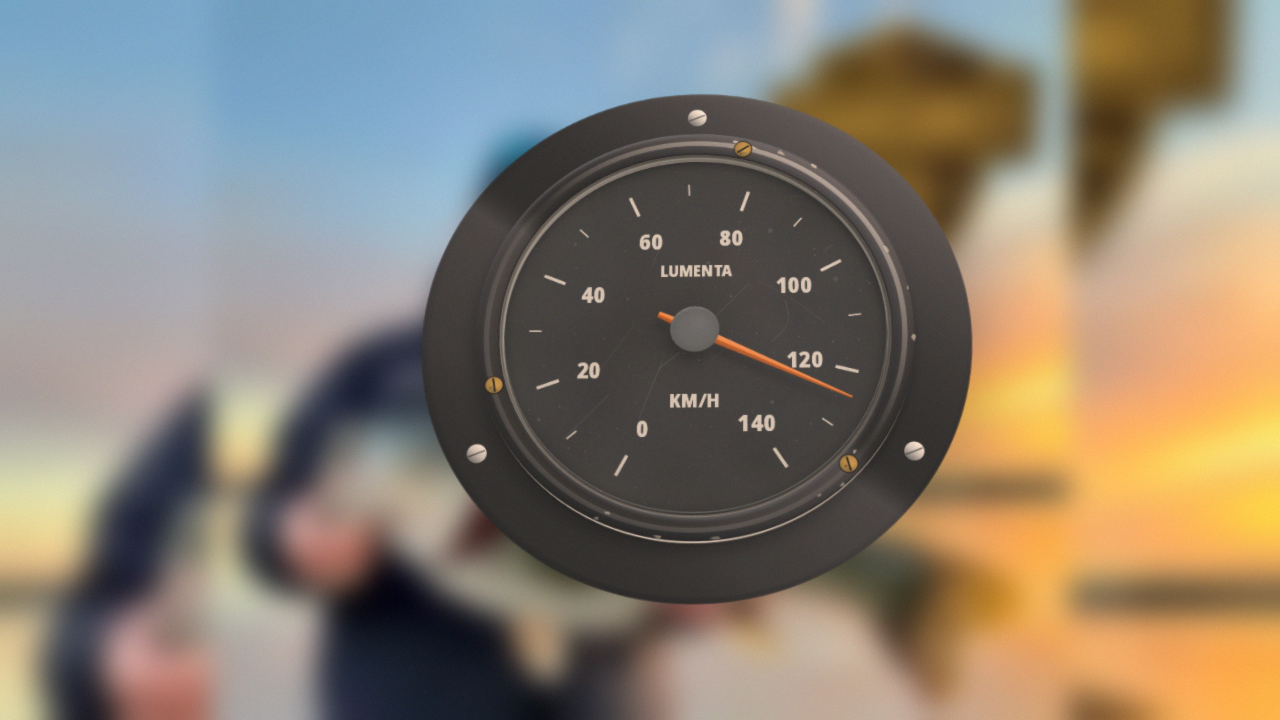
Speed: 125 km/h
